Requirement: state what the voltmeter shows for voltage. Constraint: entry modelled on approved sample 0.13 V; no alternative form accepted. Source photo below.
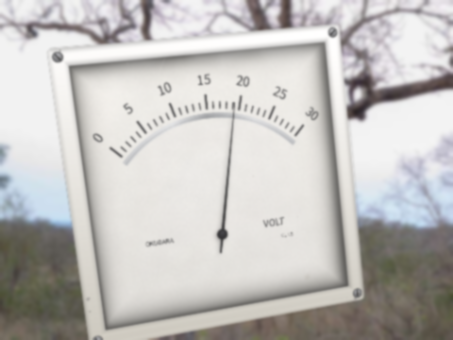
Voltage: 19 V
